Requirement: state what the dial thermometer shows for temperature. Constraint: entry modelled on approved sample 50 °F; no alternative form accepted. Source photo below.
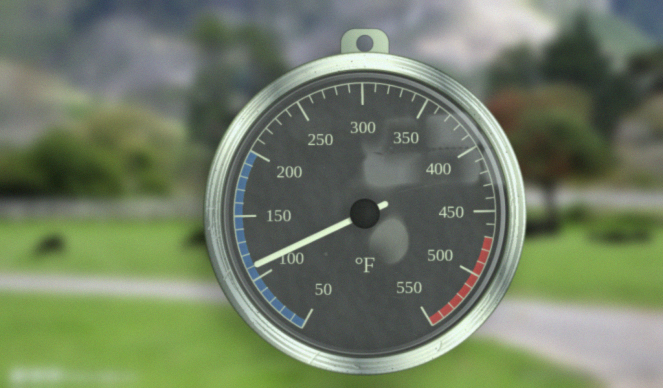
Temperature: 110 °F
